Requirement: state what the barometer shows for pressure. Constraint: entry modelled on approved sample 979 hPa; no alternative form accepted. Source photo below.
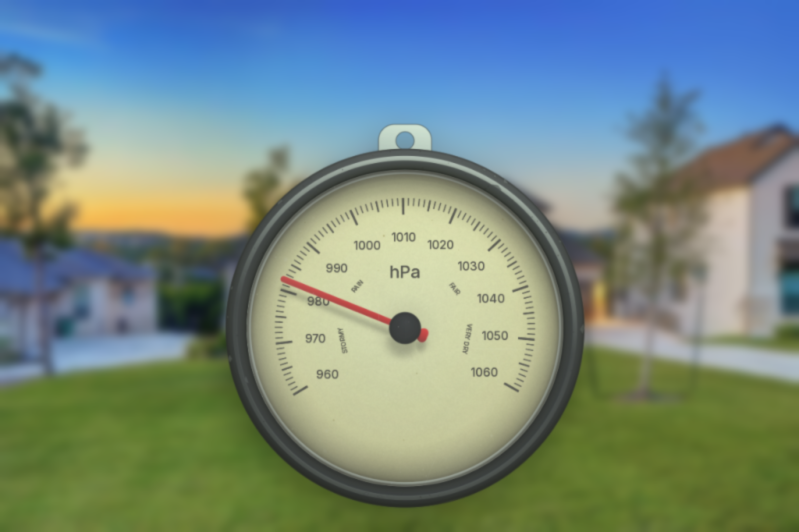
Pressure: 982 hPa
